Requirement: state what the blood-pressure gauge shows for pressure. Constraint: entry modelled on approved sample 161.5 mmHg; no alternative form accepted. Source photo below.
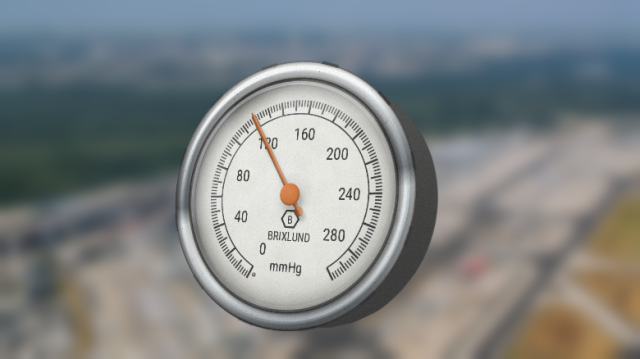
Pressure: 120 mmHg
